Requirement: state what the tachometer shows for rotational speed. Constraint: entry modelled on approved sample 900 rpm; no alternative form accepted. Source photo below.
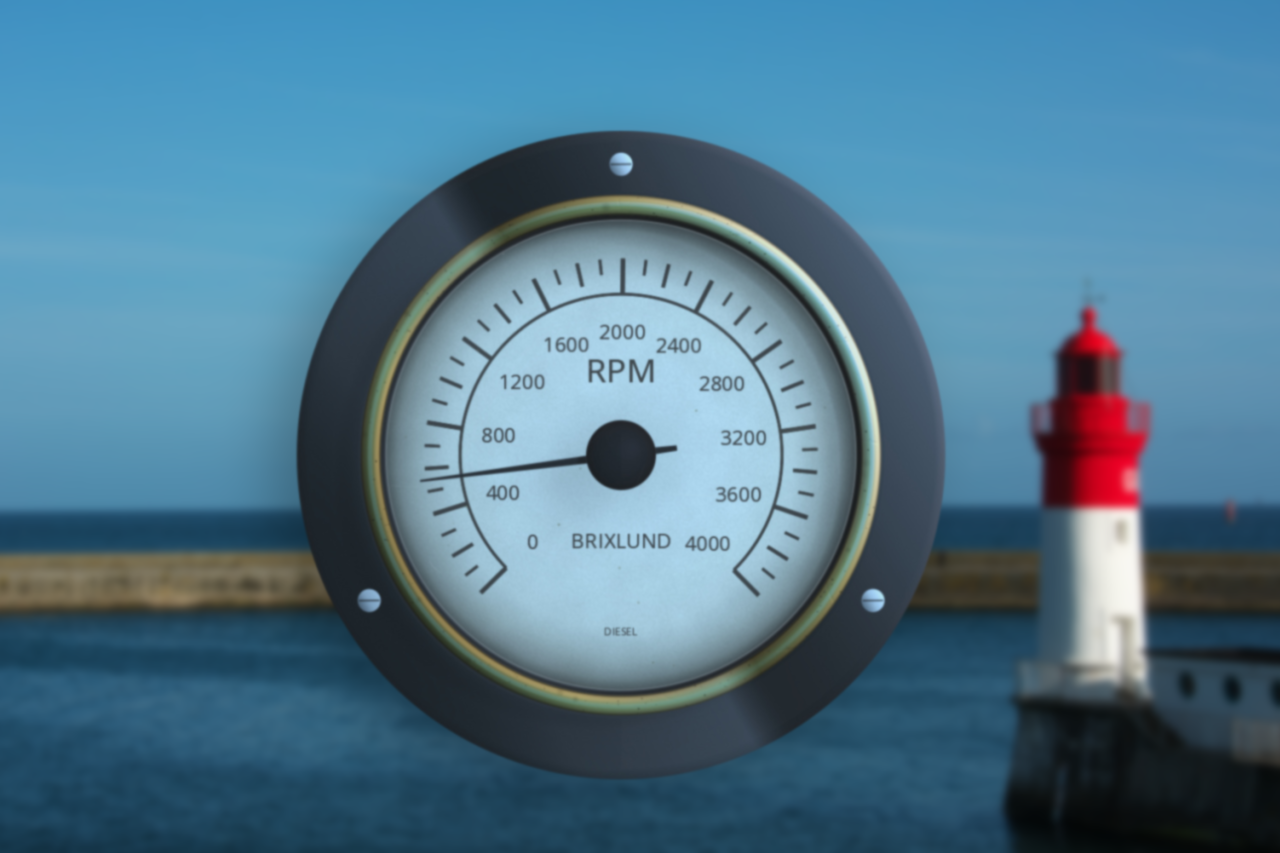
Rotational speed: 550 rpm
